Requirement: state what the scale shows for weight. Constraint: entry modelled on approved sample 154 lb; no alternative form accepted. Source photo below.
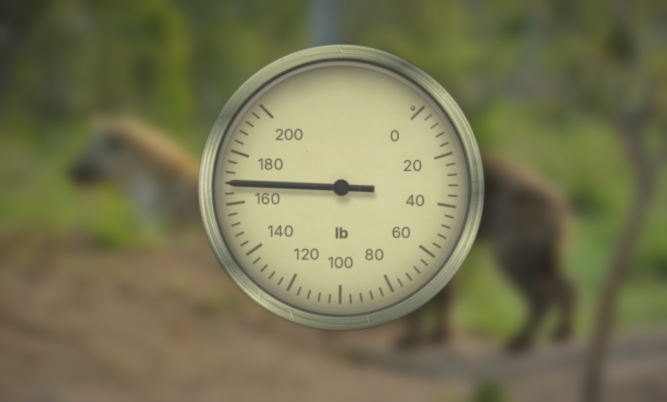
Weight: 168 lb
